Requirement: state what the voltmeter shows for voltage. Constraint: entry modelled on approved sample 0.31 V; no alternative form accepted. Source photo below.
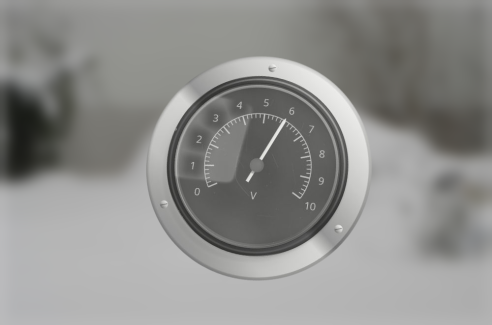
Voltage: 6 V
